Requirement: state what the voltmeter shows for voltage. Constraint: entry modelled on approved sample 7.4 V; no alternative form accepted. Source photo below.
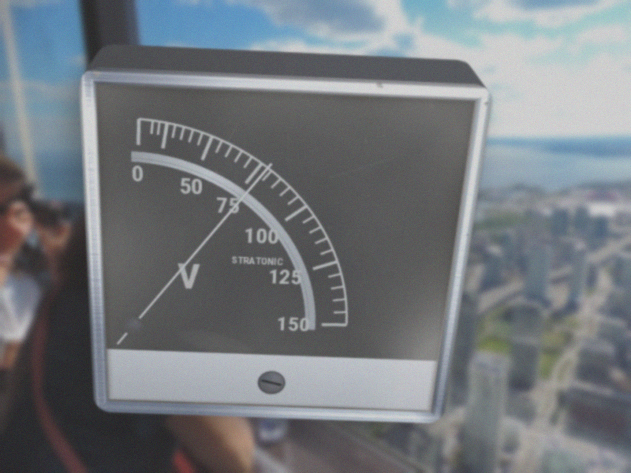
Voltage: 77.5 V
